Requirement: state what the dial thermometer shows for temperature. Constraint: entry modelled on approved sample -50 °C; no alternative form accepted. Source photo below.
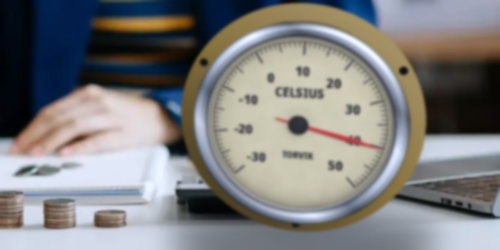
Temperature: 40 °C
